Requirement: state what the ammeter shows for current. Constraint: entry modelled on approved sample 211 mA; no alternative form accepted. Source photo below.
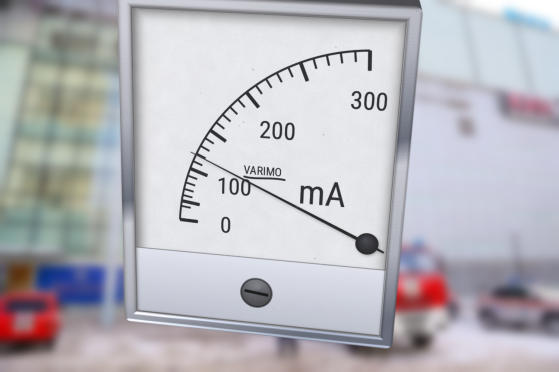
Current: 120 mA
